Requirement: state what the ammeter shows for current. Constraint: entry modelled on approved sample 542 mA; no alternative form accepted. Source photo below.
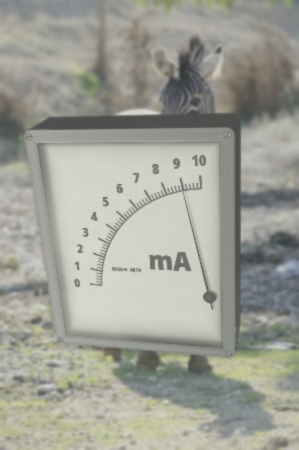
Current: 9 mA
